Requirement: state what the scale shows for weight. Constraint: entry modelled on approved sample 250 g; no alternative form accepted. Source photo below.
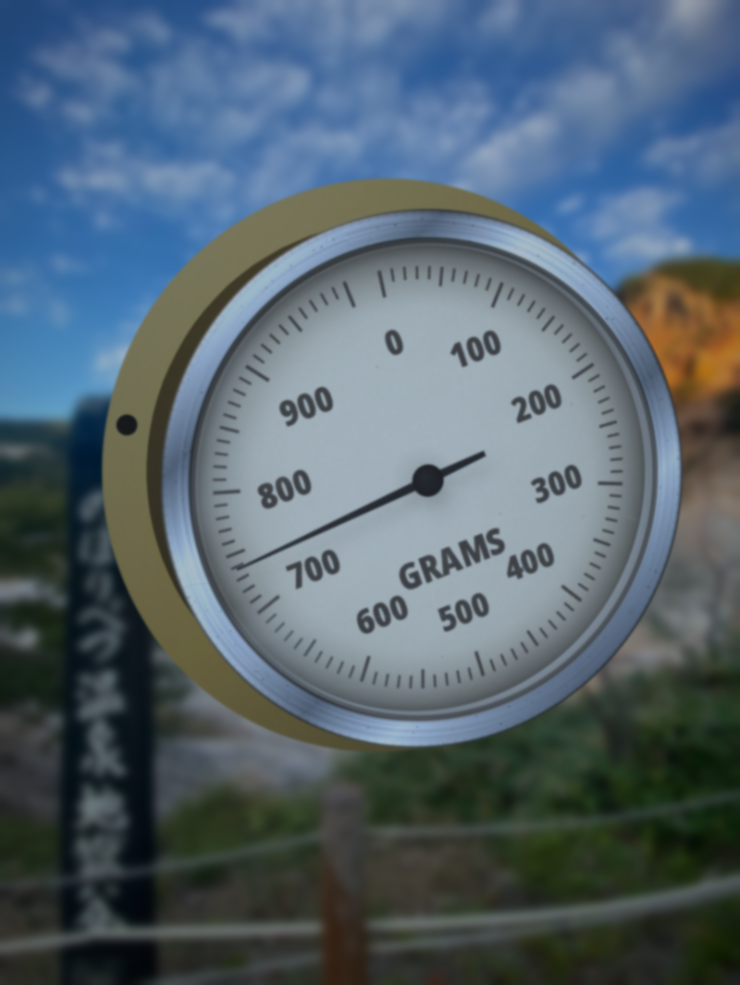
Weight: 740 g
